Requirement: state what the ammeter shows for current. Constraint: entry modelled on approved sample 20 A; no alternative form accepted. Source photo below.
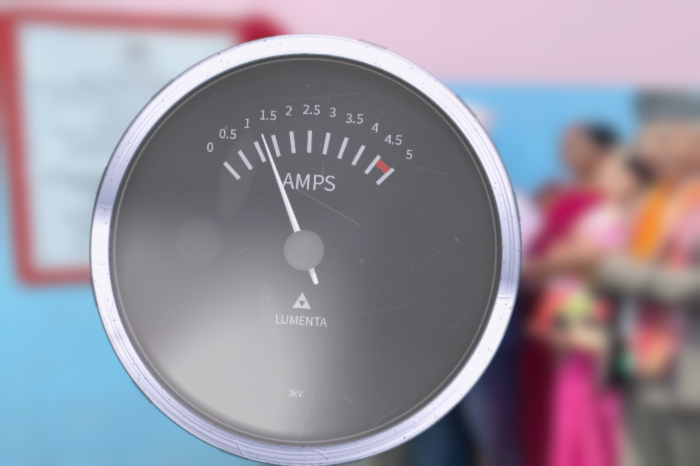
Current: 1.25 A
